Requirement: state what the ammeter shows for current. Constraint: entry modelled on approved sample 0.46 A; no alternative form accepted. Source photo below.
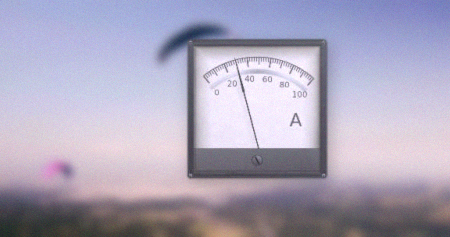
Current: 30 A
